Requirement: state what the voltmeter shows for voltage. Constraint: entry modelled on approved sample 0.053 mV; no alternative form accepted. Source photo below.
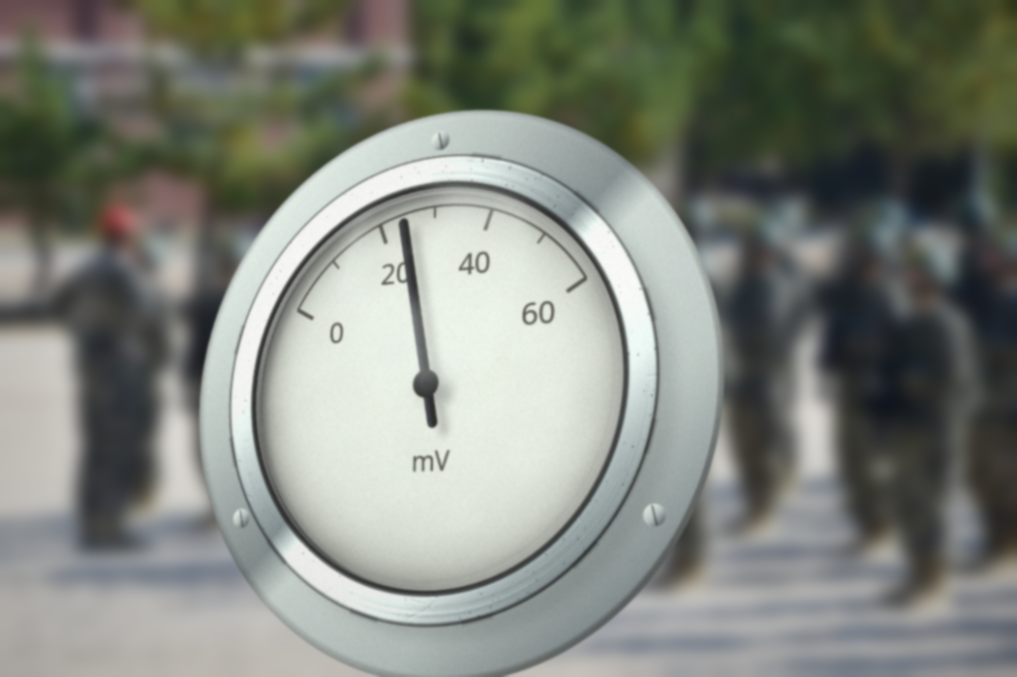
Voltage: 25 mV
